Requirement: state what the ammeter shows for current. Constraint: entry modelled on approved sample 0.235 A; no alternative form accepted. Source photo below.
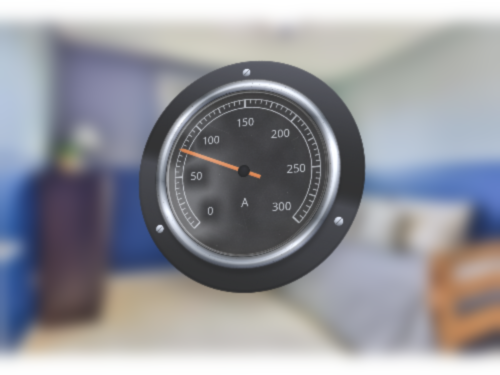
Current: 75 A
